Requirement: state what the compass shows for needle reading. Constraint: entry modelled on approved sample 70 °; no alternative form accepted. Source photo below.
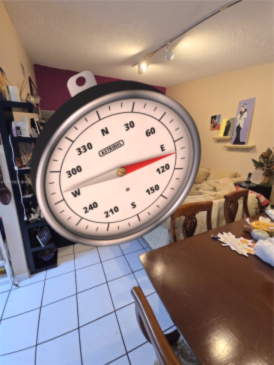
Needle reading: 100 °
